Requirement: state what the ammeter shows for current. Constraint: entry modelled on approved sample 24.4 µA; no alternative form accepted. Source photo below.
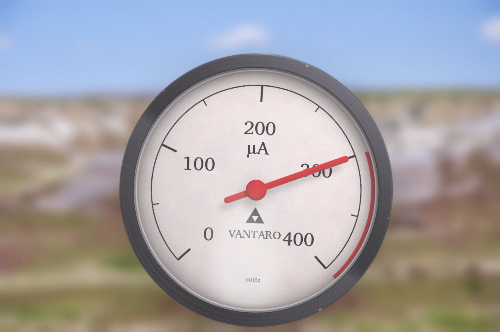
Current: 300 µA
